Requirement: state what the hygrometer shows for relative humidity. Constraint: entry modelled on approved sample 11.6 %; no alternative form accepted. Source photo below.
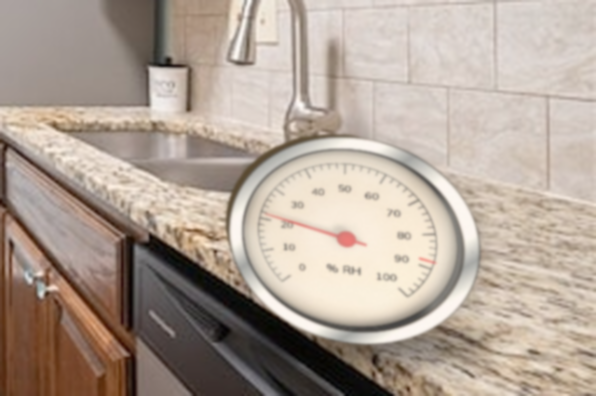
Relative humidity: 22 %
